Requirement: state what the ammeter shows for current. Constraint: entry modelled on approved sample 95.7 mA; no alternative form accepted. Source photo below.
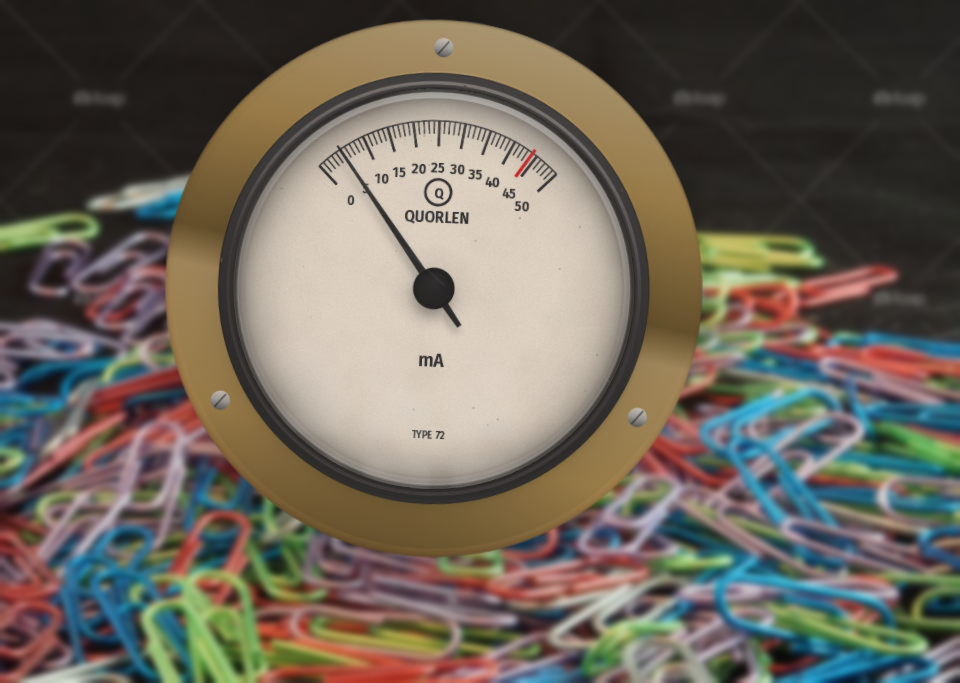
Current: 5 mA
